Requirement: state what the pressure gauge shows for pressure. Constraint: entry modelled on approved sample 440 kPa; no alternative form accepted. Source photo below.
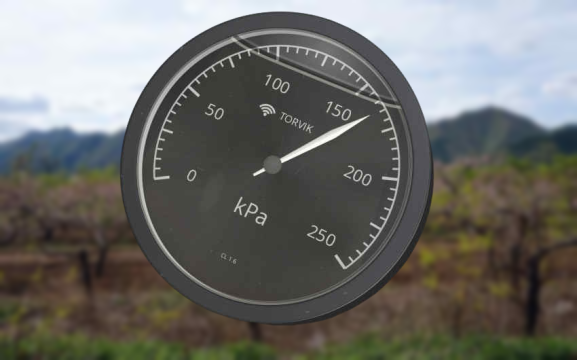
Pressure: 165 kPa
